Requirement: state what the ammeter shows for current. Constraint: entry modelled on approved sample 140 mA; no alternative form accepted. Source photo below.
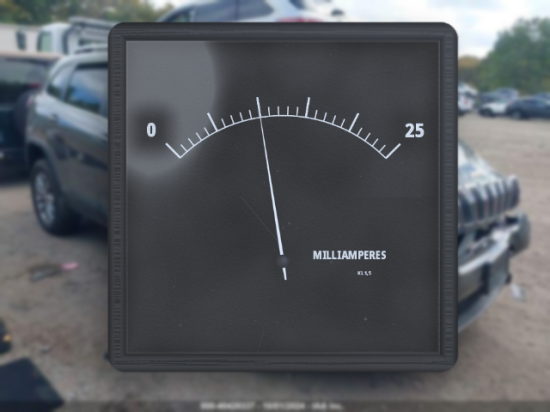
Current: 10 mA
